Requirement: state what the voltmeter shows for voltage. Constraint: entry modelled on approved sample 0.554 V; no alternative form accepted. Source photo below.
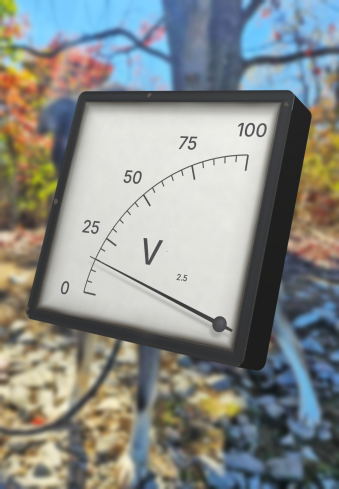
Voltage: 15 V
